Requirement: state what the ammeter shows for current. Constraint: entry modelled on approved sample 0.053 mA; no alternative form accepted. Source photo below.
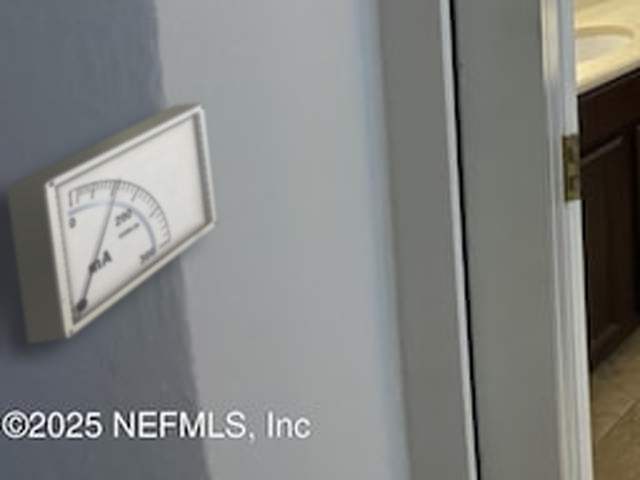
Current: 150 mA
